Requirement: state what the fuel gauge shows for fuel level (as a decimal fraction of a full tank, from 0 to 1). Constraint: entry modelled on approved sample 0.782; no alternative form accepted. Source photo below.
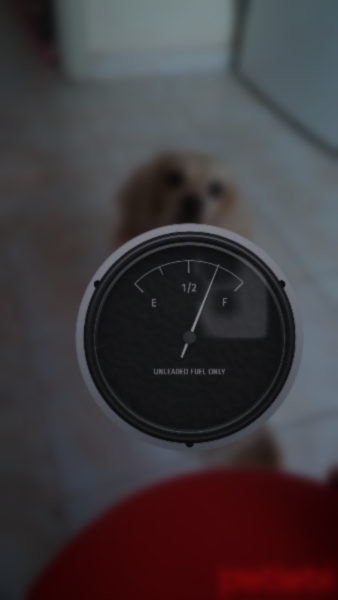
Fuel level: 0.75
